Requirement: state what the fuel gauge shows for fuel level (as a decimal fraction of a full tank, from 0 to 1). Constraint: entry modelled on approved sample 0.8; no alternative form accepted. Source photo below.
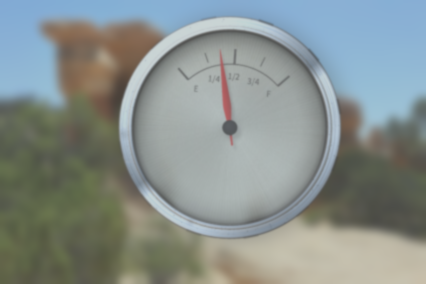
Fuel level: 0.375
